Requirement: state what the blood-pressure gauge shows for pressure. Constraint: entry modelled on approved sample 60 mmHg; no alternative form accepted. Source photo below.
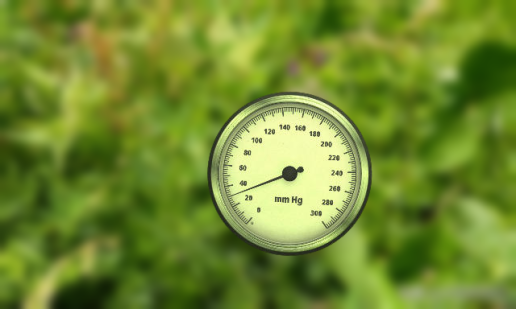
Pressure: 30 mmHg
